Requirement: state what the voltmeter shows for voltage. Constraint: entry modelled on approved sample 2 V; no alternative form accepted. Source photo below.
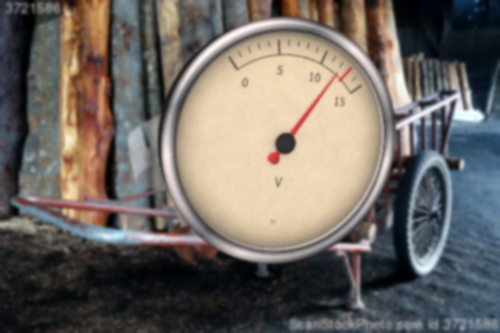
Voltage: 12 V
